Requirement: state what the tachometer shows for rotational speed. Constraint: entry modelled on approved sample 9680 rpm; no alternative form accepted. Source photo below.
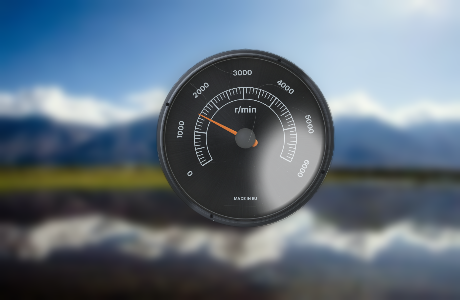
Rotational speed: 1500 rpm
